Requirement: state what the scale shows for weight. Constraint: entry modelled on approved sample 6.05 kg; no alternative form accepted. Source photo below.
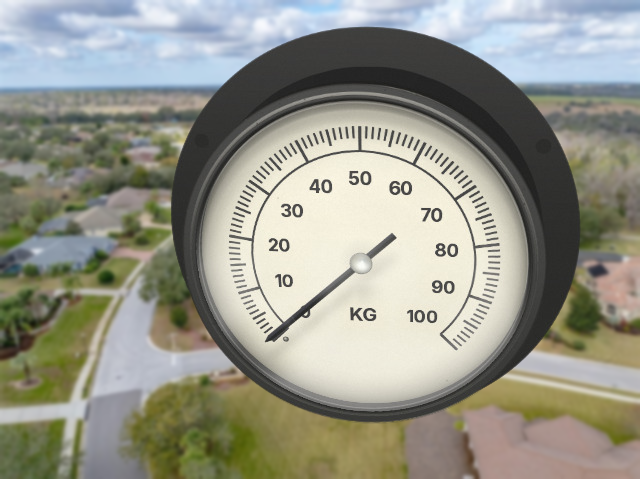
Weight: 1 kg
